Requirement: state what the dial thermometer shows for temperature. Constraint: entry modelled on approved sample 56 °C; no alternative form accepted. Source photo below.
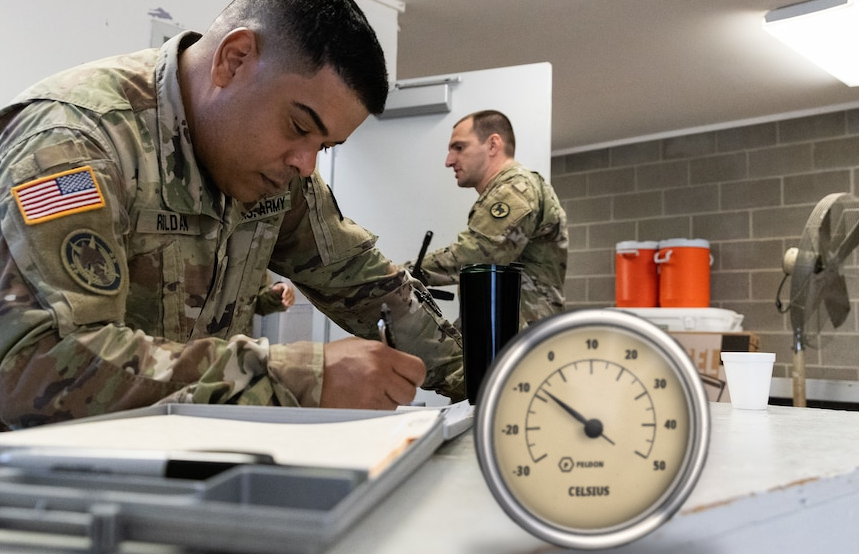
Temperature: -7.5 °C
